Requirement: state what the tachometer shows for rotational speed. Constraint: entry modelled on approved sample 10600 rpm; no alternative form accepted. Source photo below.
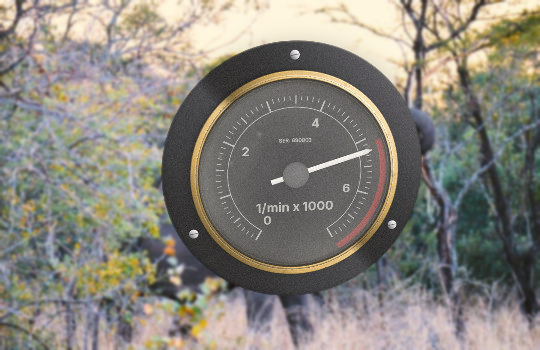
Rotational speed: 5200 rpm
